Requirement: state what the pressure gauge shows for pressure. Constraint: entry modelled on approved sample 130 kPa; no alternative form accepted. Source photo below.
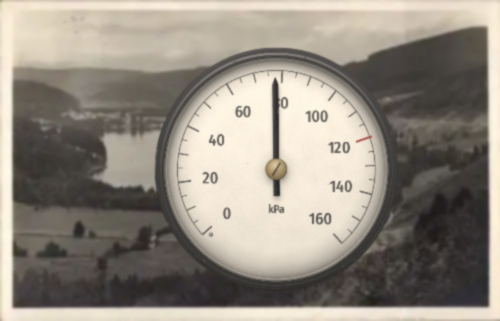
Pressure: 77.5 kPa
